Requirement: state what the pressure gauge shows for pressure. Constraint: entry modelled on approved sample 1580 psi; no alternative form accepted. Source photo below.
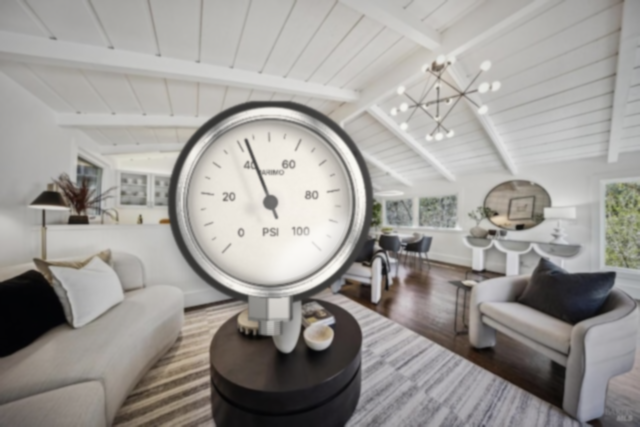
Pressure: 42.5 psi
